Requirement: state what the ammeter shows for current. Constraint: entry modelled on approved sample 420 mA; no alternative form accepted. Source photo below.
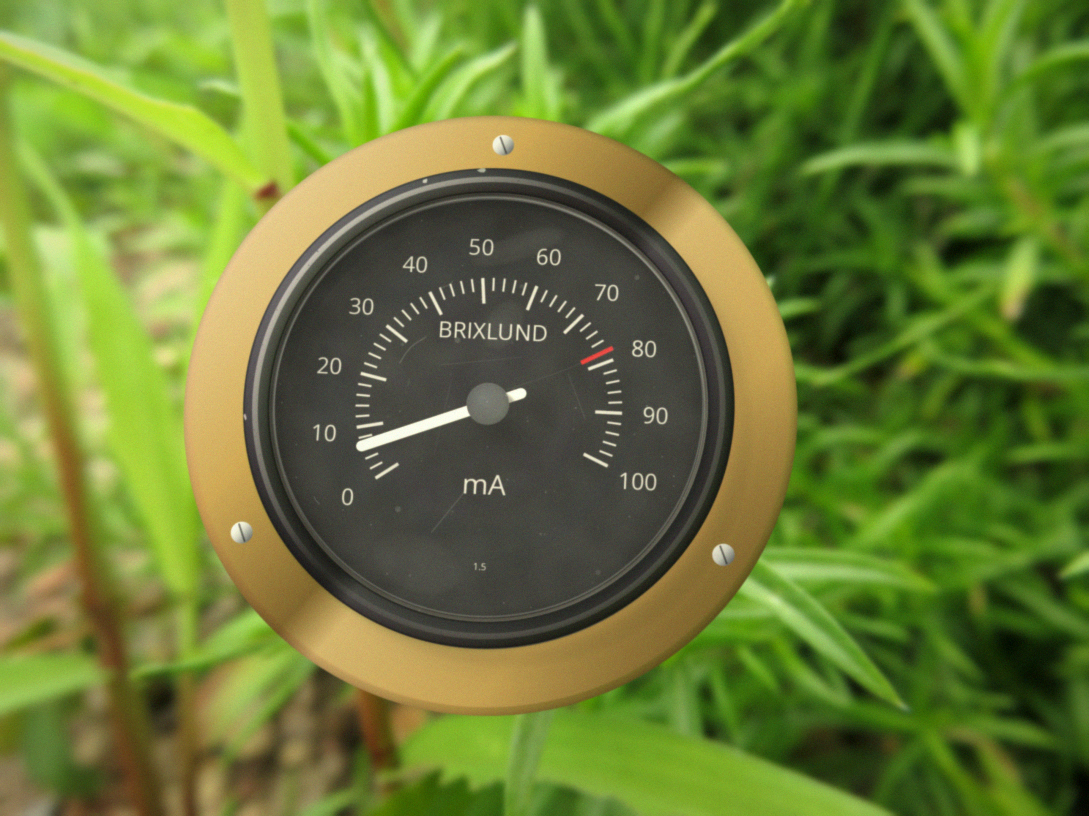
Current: 6 mA
